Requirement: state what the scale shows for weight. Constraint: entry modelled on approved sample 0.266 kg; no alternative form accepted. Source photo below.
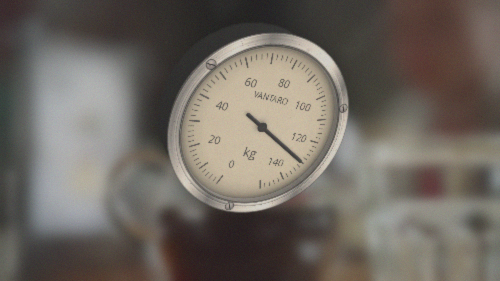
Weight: 130 kg
